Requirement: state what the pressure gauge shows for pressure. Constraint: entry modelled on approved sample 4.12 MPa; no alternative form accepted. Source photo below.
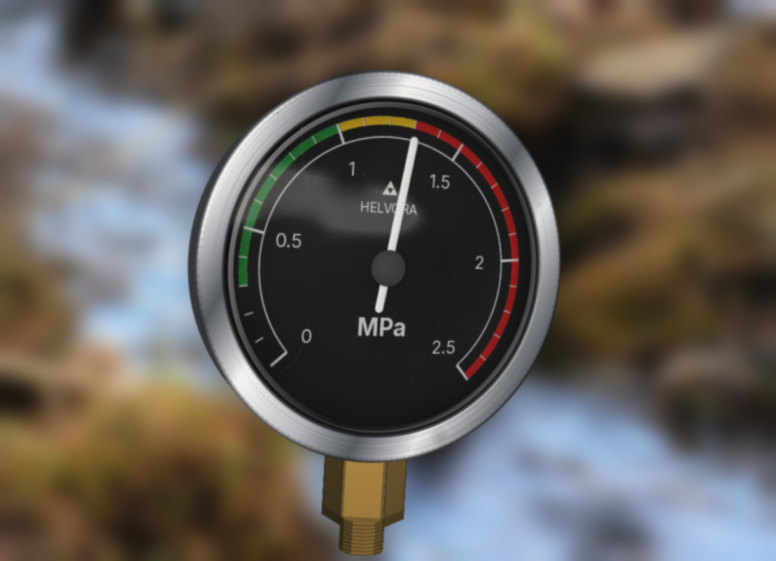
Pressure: 1.3 MPa
